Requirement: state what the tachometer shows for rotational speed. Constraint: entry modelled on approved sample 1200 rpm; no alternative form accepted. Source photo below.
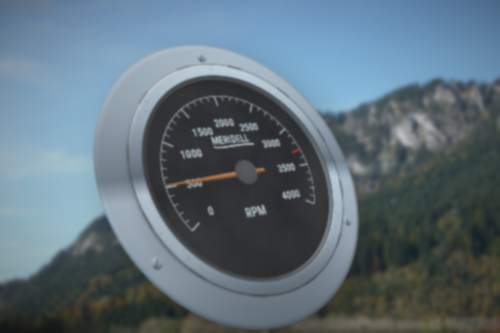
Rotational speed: 500 rpm
